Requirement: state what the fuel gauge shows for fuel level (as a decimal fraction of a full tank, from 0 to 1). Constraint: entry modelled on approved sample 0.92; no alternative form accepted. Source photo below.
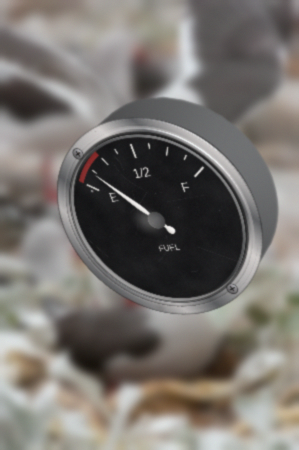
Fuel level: 0.125
